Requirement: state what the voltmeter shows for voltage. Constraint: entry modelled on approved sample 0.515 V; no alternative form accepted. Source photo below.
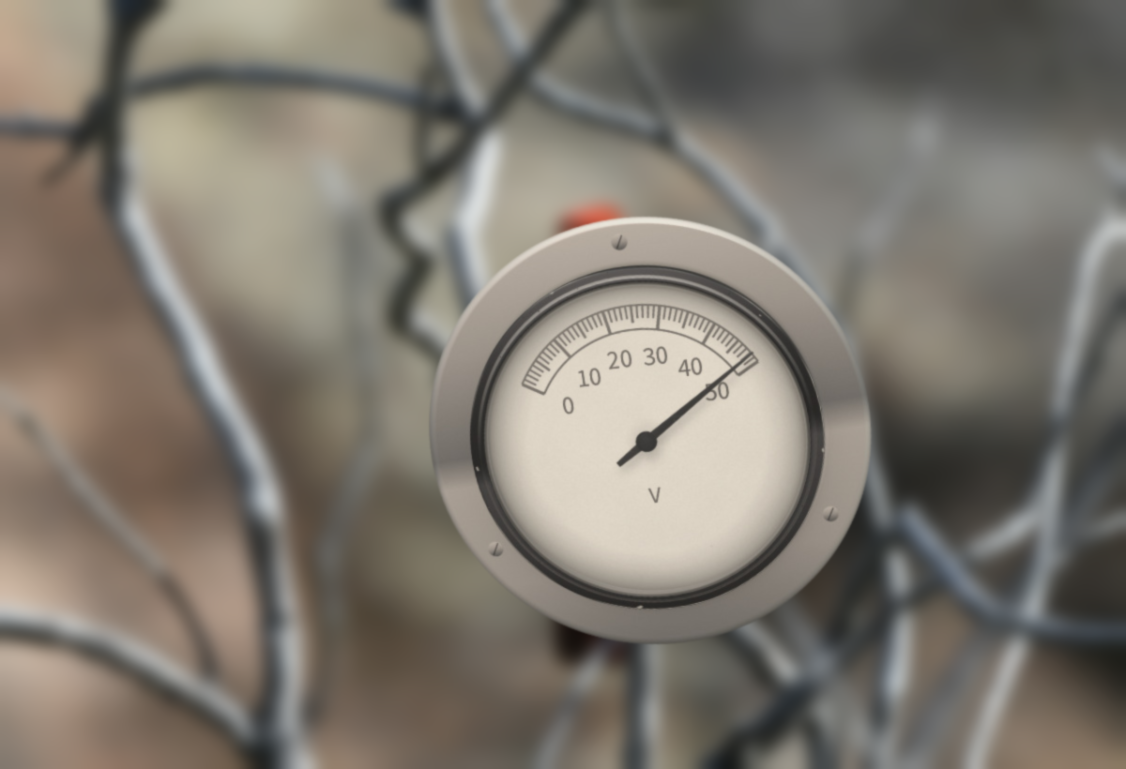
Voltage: 48 V
